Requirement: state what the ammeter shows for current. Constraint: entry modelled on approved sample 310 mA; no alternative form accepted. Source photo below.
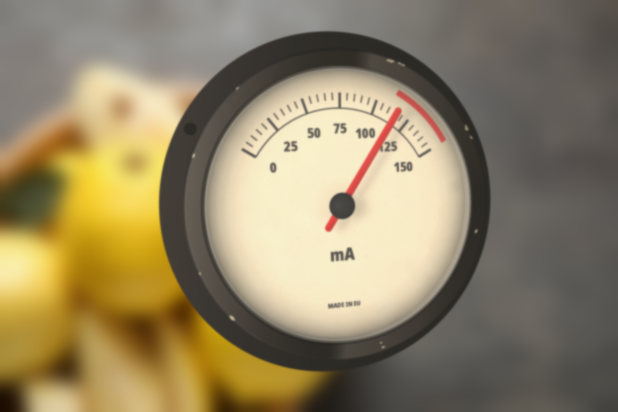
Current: 115 mA
